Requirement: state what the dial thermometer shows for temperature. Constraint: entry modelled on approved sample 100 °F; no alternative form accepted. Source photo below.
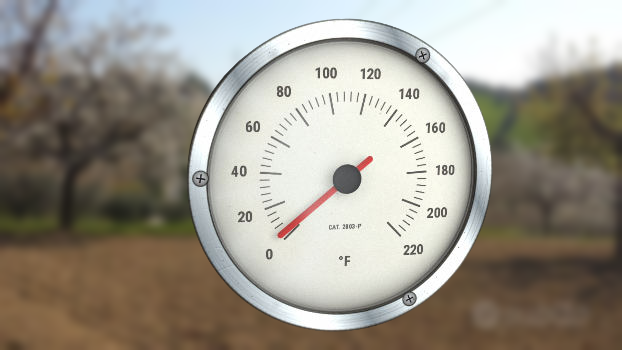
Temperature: 4 °F
